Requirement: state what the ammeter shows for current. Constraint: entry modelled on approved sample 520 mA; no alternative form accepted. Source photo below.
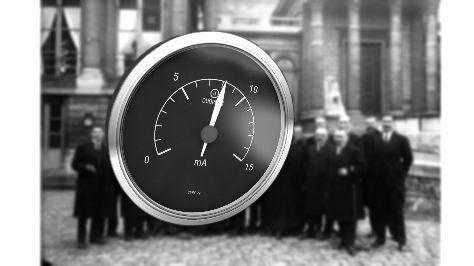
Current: 8 mA
